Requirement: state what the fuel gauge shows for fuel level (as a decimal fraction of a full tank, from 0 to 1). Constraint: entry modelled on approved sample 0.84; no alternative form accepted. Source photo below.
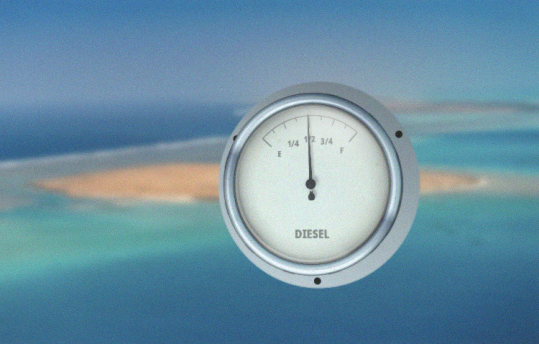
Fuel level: 0.5
